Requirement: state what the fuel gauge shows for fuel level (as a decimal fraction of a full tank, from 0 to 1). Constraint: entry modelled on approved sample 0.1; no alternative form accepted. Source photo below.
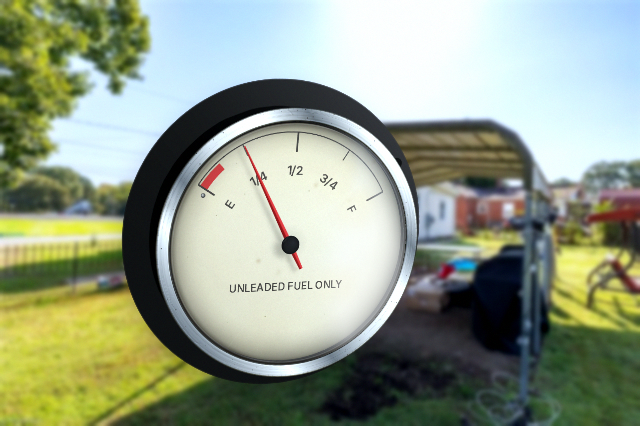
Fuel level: 0.25
